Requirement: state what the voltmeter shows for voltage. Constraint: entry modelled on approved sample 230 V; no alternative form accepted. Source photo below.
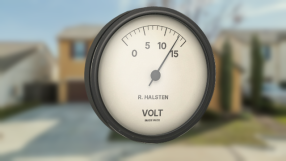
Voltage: 13 V
